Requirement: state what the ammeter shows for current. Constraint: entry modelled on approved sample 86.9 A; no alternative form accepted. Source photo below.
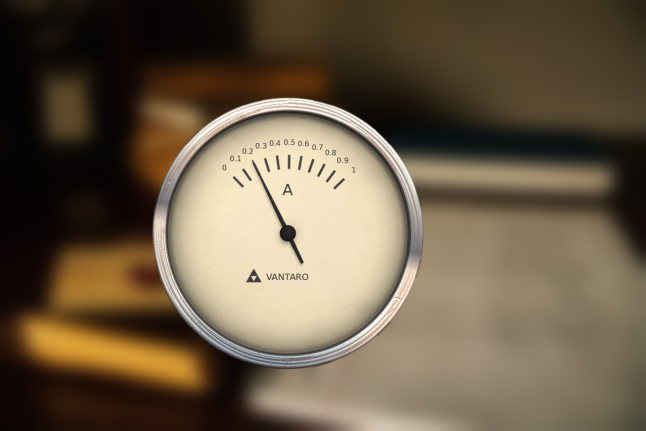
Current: 0.2 A
